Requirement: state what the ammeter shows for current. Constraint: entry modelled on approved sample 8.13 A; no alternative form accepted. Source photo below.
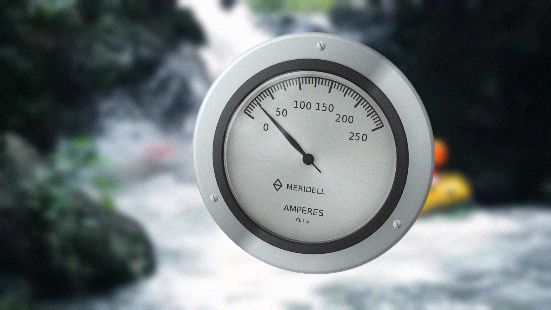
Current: 25 A
